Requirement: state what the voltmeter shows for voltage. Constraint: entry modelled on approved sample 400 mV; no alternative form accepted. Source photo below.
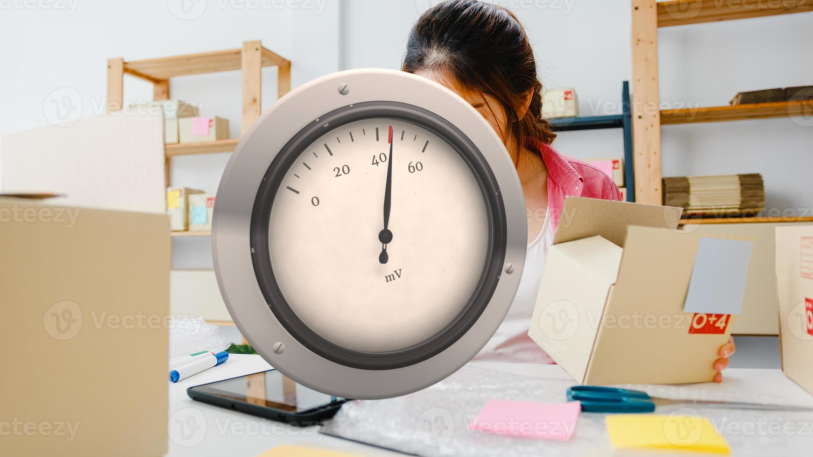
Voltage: 45 mV
